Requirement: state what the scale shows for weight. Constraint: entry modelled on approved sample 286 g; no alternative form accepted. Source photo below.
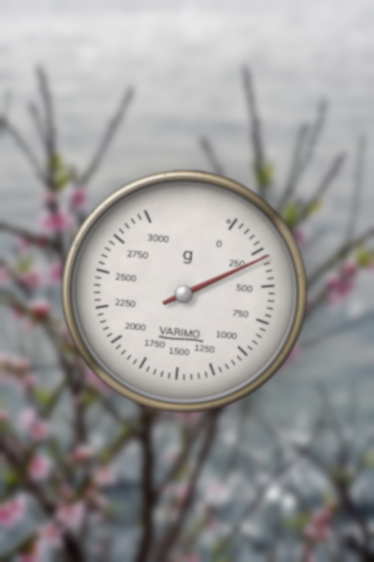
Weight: 300 g
